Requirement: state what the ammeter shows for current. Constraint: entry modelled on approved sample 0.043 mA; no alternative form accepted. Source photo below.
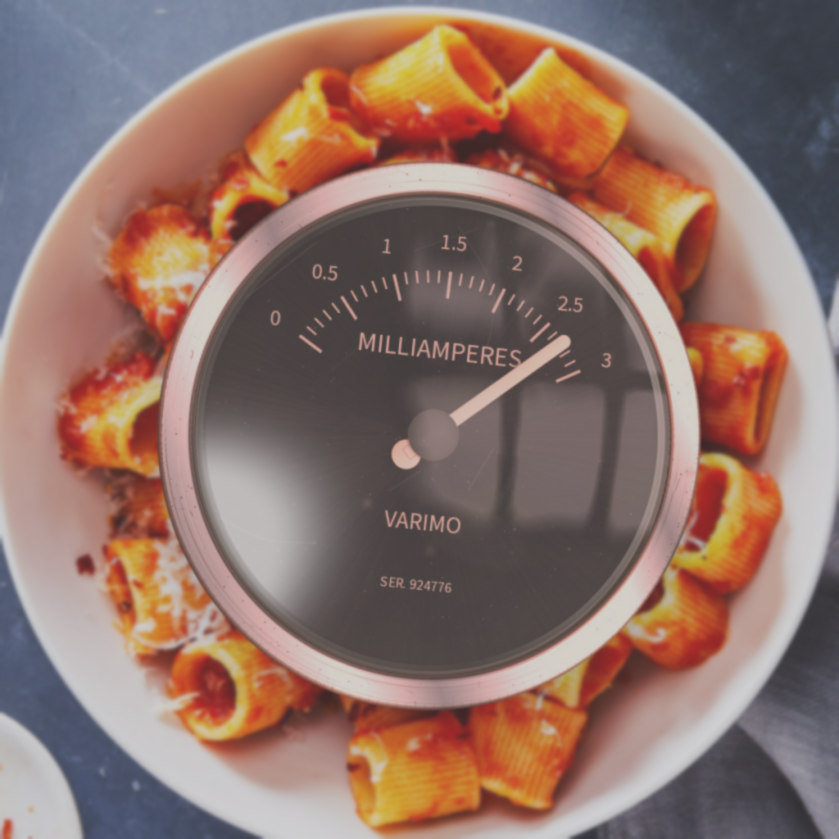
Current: 2.7 mA
